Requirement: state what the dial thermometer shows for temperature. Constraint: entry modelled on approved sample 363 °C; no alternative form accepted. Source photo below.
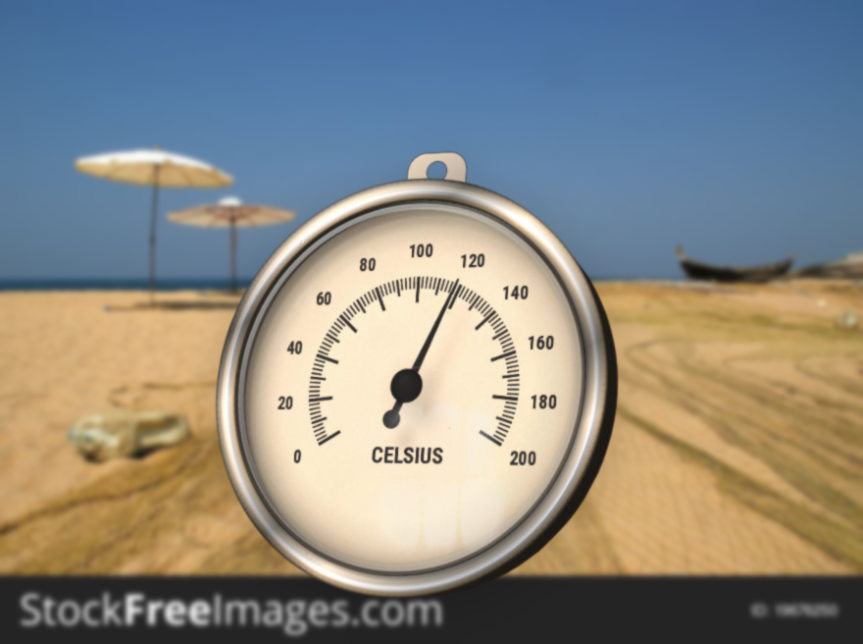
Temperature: 120 °C
